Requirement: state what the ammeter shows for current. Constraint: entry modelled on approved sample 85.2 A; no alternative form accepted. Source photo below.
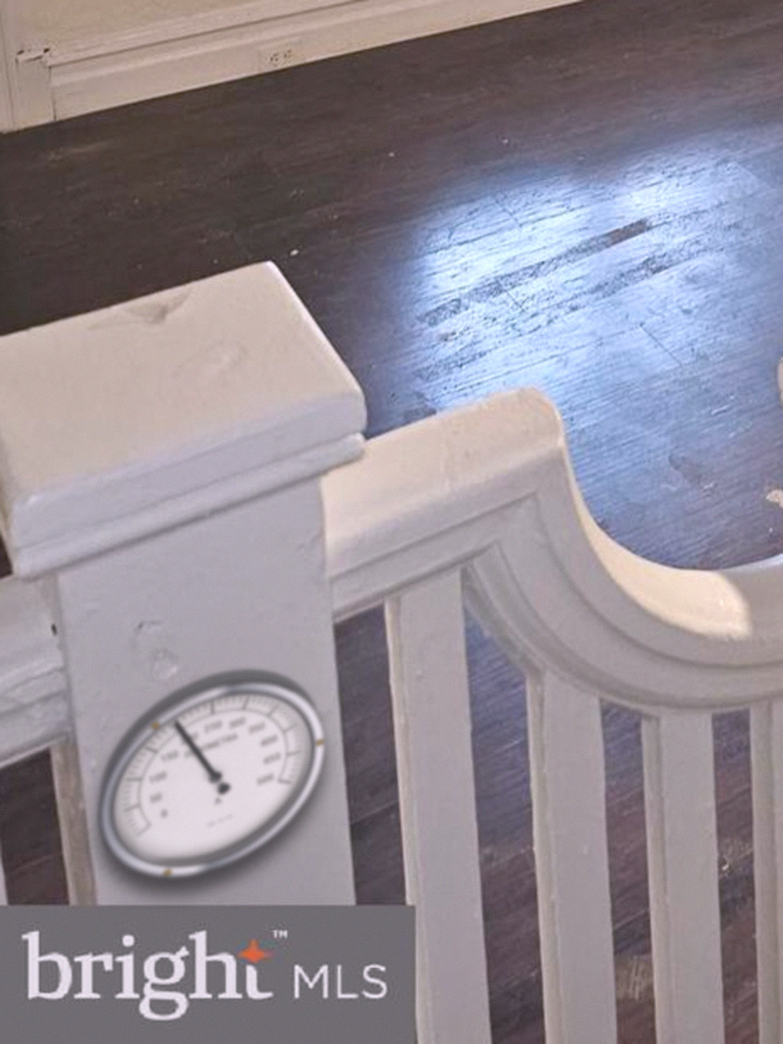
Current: 200 A
